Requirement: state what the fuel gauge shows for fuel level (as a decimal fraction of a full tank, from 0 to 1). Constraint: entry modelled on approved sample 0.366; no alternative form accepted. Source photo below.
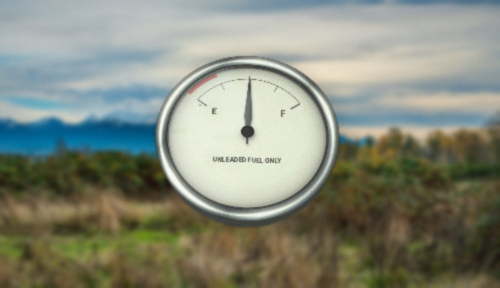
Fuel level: 0.5
